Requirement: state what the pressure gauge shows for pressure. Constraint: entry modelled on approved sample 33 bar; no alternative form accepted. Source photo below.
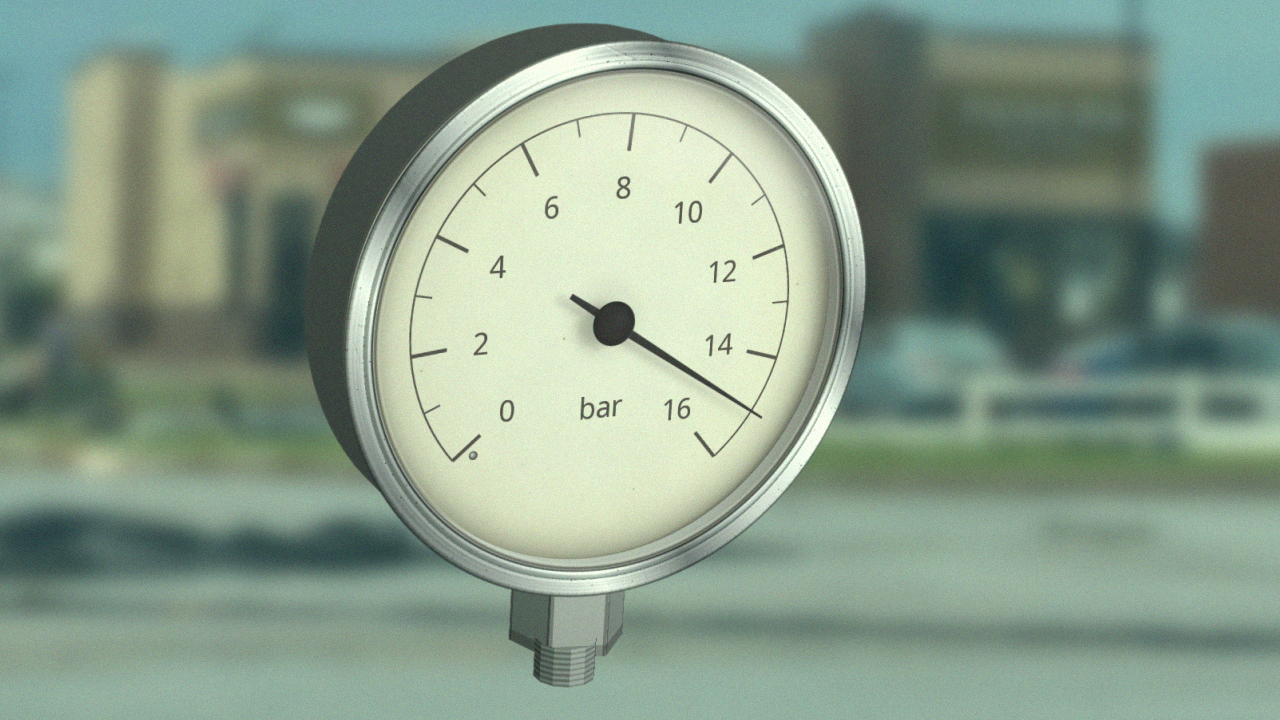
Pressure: 15 bar
